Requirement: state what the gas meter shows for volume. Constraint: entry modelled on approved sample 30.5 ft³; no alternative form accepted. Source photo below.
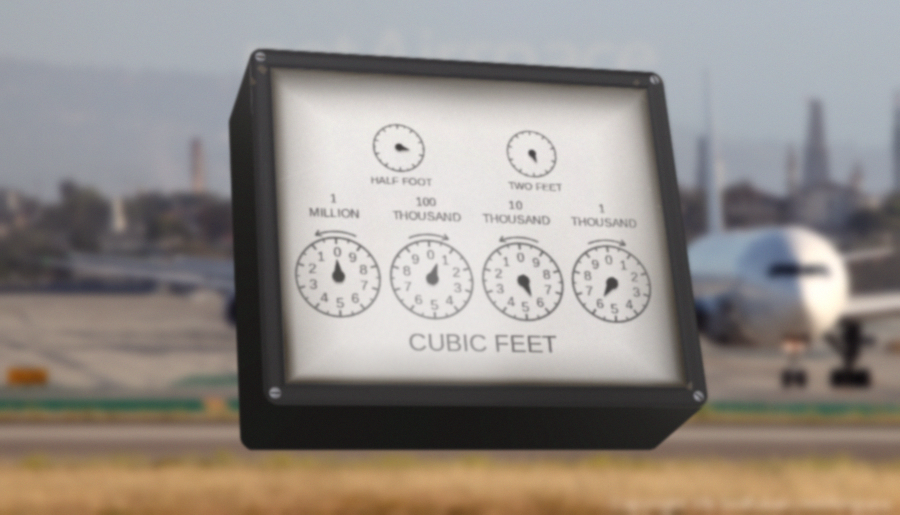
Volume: 5600 ft³
